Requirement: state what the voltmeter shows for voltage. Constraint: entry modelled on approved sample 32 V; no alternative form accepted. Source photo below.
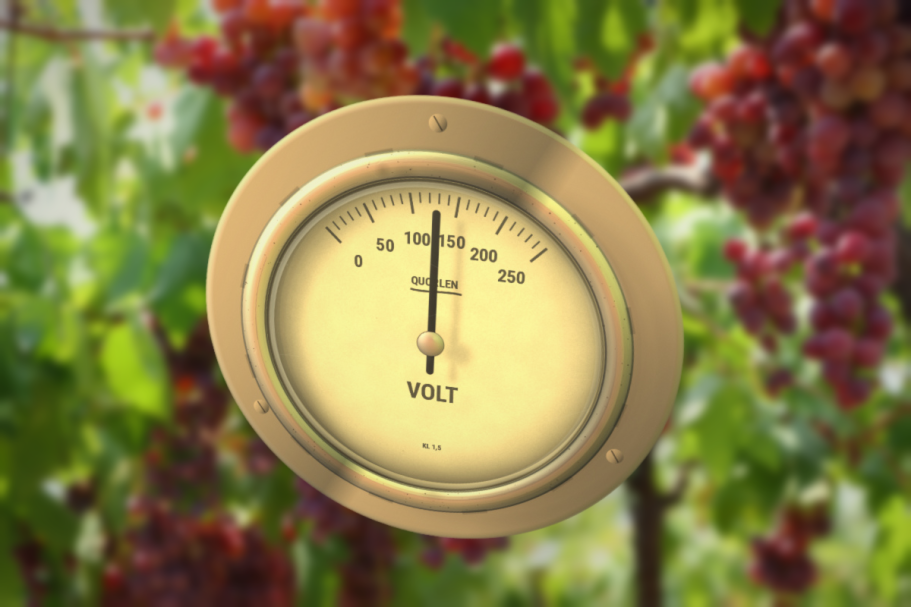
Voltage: 130 V
